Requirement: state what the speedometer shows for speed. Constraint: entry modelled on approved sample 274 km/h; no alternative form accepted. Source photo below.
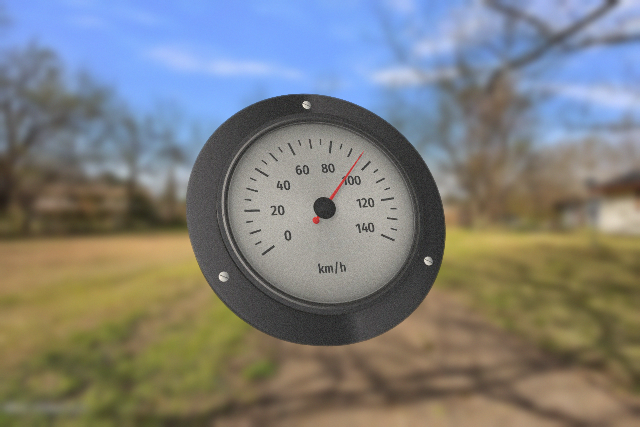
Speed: 95 km/h
